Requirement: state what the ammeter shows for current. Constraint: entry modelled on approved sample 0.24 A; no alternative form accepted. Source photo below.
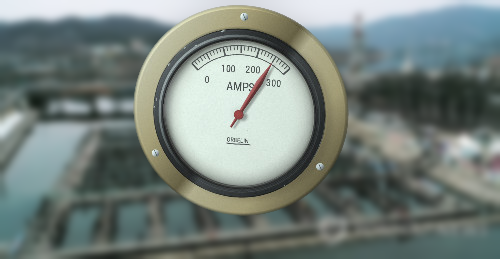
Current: 250 A
